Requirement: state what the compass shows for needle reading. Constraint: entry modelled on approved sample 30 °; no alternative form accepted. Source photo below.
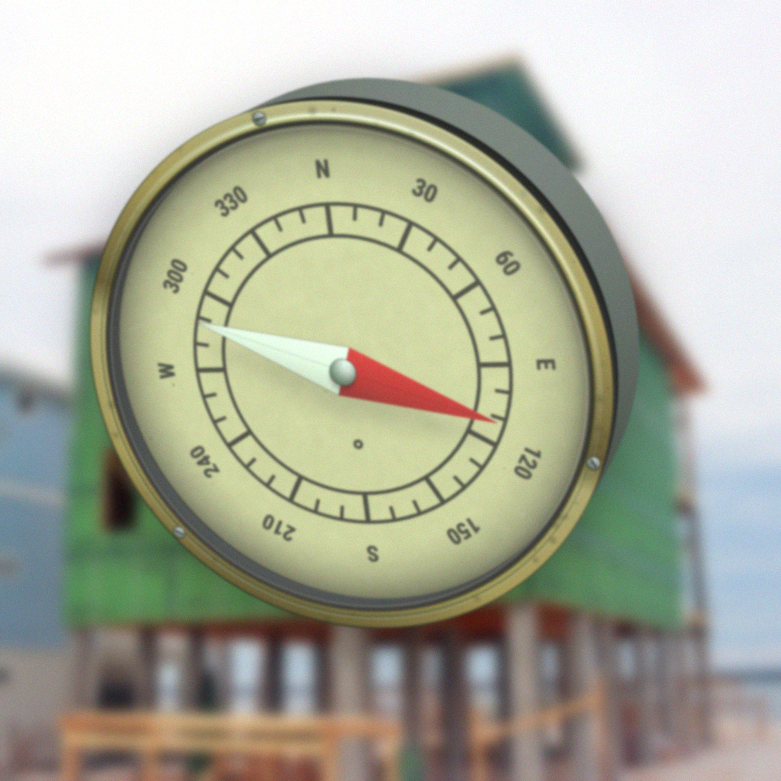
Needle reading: 110 °
